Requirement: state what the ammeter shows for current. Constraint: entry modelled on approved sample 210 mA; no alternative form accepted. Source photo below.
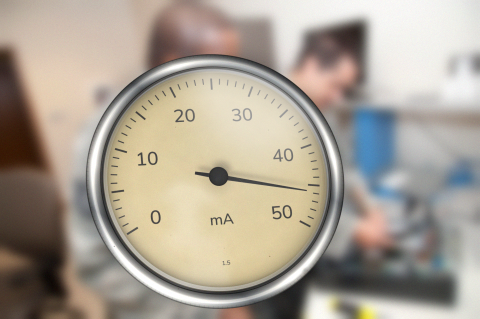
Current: 46 mA
